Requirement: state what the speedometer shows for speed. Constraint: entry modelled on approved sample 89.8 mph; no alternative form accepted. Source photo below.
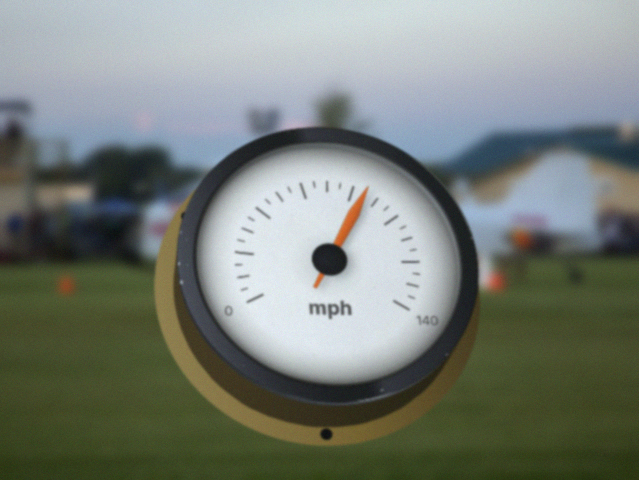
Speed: 85 mph
